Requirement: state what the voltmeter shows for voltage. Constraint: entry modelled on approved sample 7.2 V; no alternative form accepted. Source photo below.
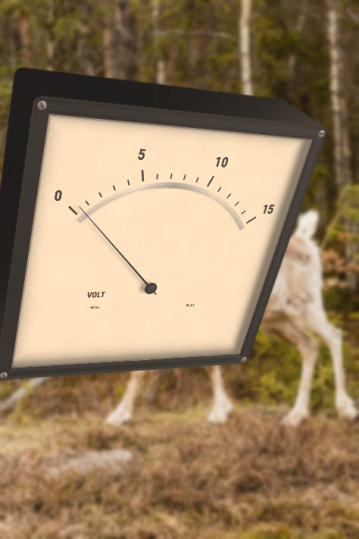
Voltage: 0.5 V
